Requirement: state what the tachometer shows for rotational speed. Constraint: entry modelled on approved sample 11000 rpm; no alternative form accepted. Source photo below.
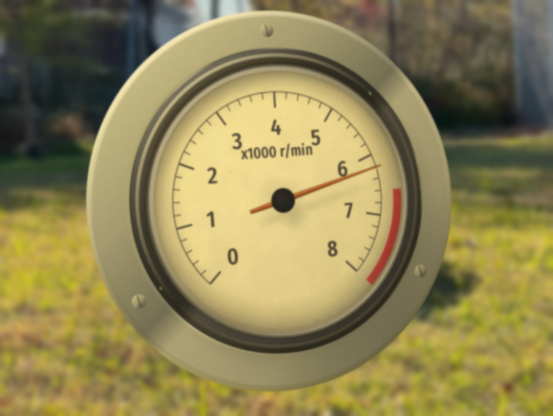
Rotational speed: 6200 rpm
